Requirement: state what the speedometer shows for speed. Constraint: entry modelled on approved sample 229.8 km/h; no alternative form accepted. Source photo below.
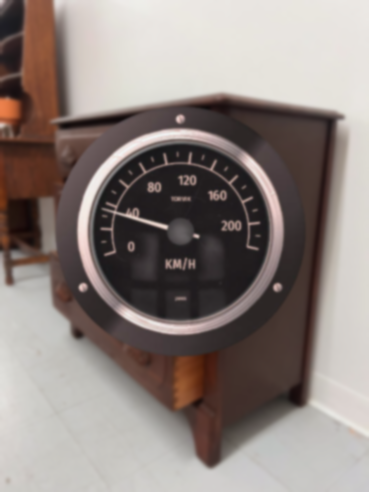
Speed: 35 km/h
